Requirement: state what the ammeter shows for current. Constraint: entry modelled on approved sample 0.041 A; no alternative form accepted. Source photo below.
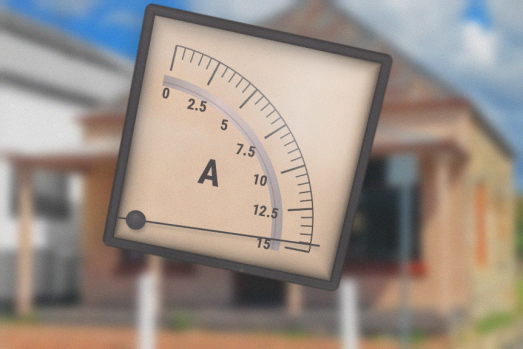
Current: 14.5 A
